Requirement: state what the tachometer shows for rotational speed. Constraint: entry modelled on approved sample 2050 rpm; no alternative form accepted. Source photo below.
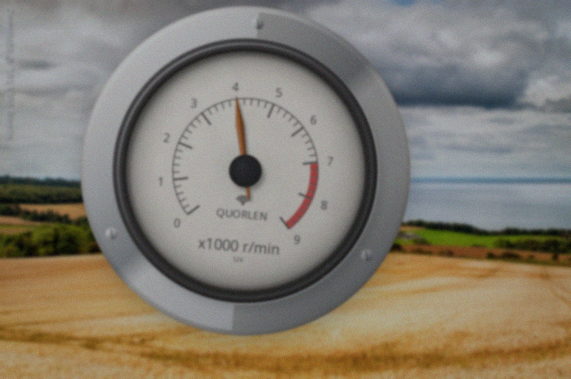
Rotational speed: 4000 rpm
